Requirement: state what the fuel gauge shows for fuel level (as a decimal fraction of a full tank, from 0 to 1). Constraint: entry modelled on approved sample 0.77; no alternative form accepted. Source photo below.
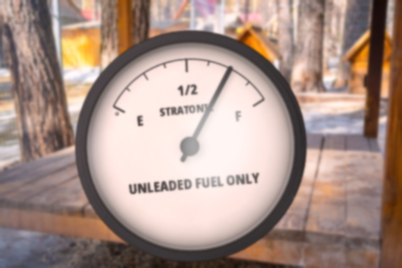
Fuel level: 0.75
